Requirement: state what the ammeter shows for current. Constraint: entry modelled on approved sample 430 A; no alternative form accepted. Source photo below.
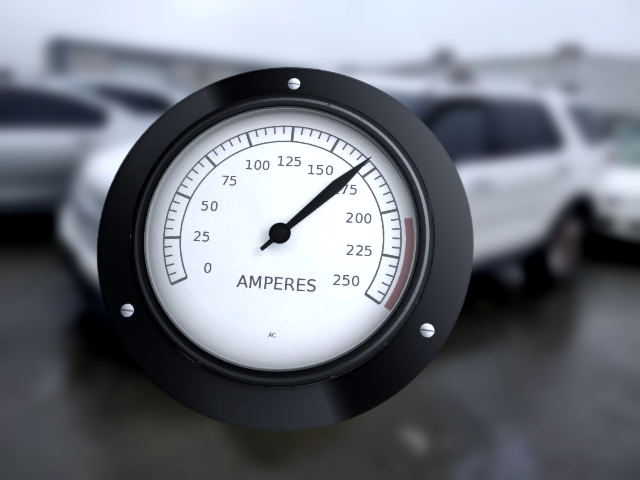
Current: 170 A
